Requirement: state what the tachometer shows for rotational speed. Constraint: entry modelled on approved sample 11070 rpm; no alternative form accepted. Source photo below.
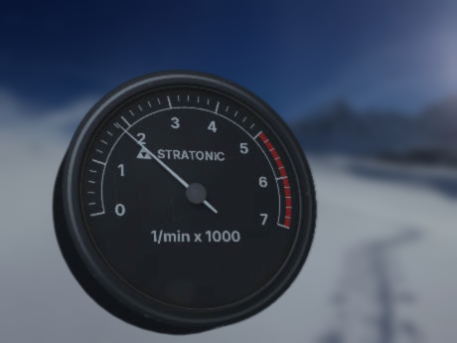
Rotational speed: 1800 rpm
